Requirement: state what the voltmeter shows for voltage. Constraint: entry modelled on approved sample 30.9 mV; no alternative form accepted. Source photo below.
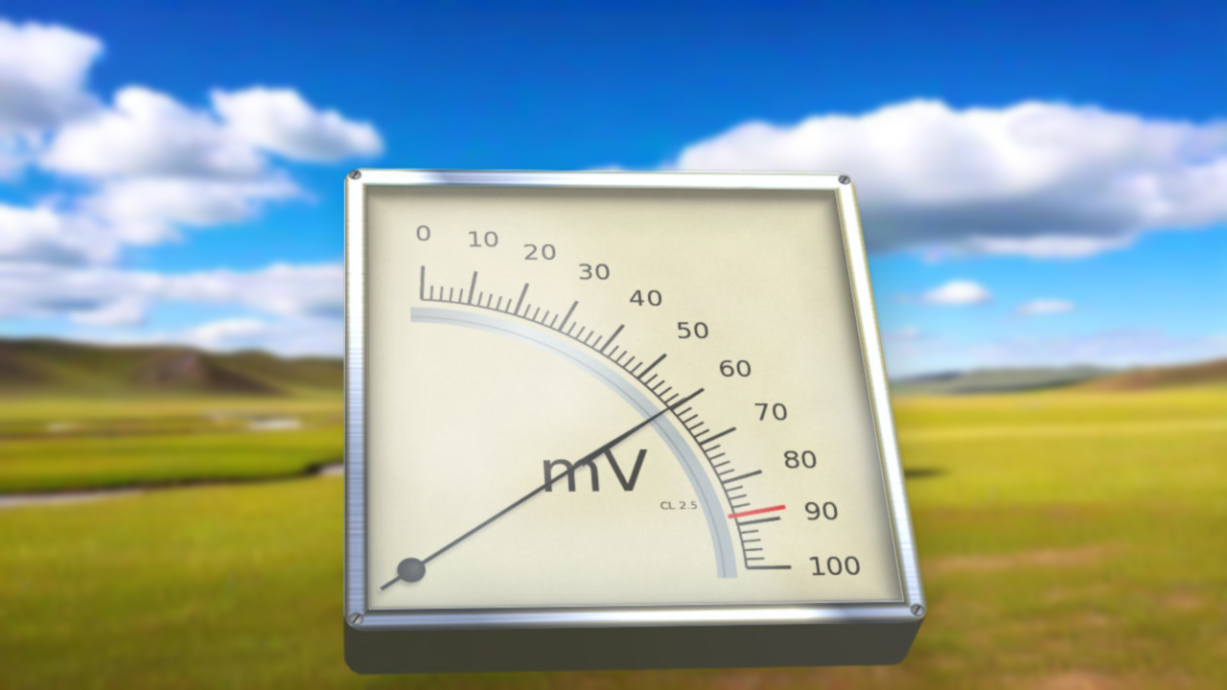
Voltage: 60 mV
